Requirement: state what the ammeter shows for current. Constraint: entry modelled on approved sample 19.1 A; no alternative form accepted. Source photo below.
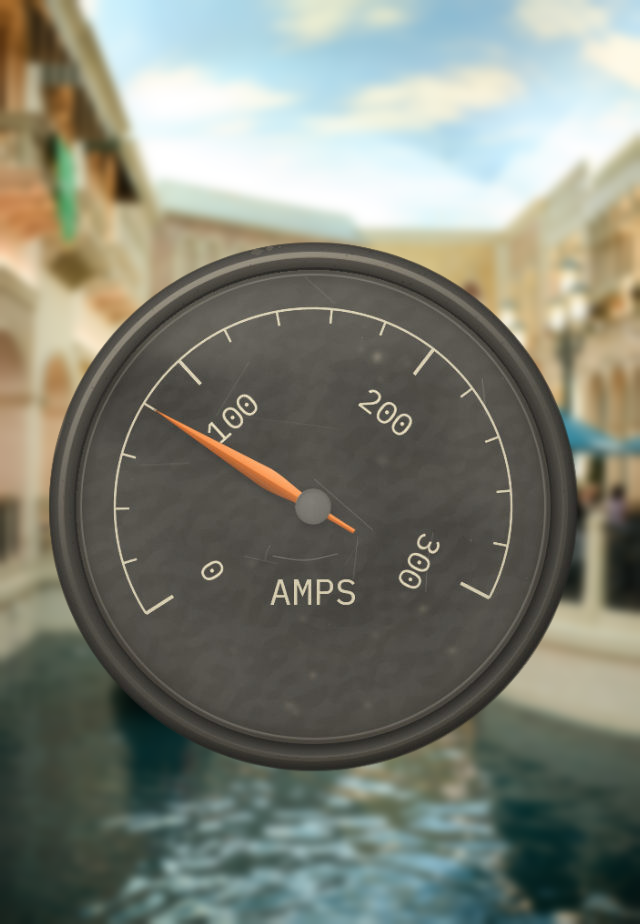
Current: 80 A
